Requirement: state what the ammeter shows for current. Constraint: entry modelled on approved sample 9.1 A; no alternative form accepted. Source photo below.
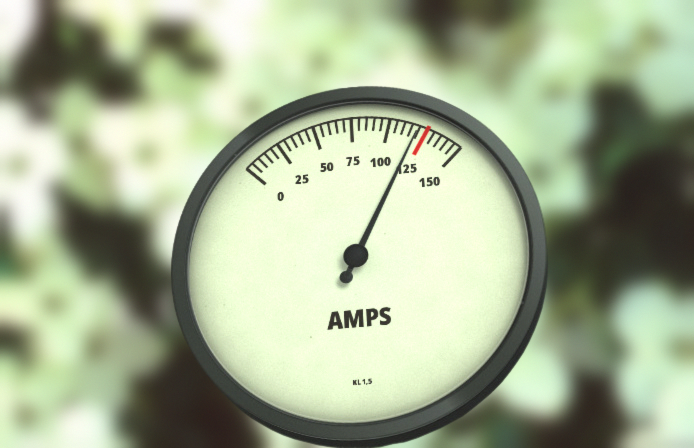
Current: 120 A
